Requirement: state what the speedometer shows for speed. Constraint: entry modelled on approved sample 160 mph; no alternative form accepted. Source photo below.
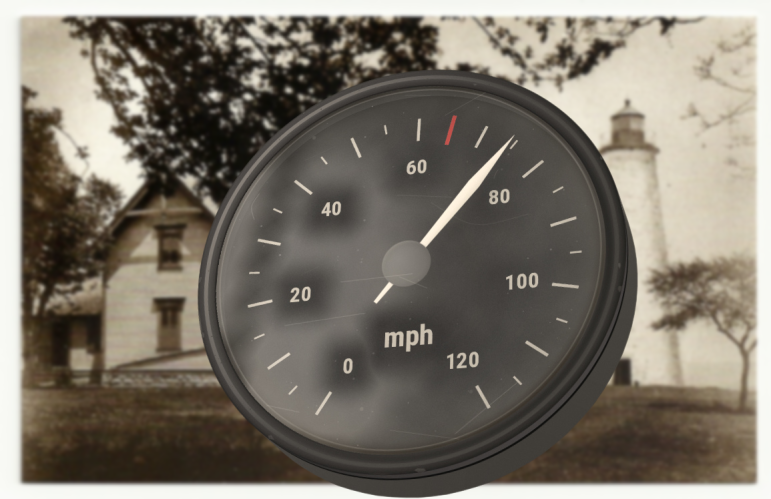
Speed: 75 mph
